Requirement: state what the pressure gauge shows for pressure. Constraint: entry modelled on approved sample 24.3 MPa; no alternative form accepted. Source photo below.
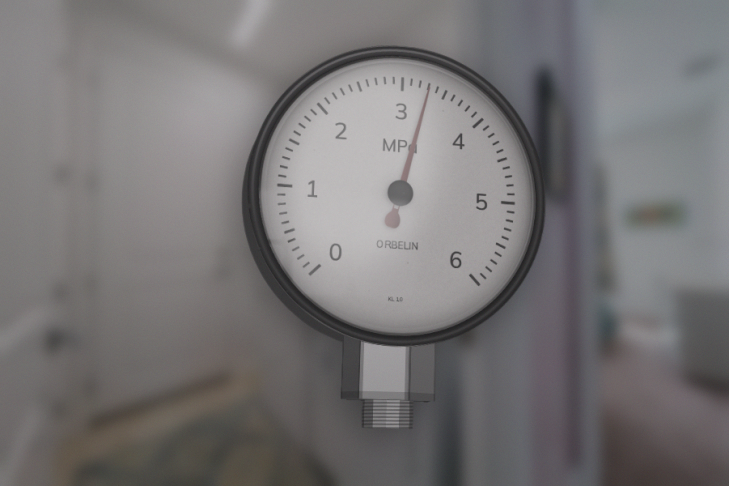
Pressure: 3.3 MPa
